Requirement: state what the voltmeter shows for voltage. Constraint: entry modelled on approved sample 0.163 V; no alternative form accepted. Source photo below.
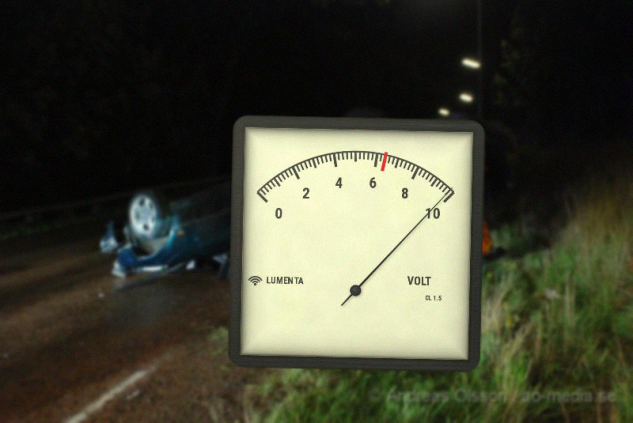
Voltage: 9.8 V
